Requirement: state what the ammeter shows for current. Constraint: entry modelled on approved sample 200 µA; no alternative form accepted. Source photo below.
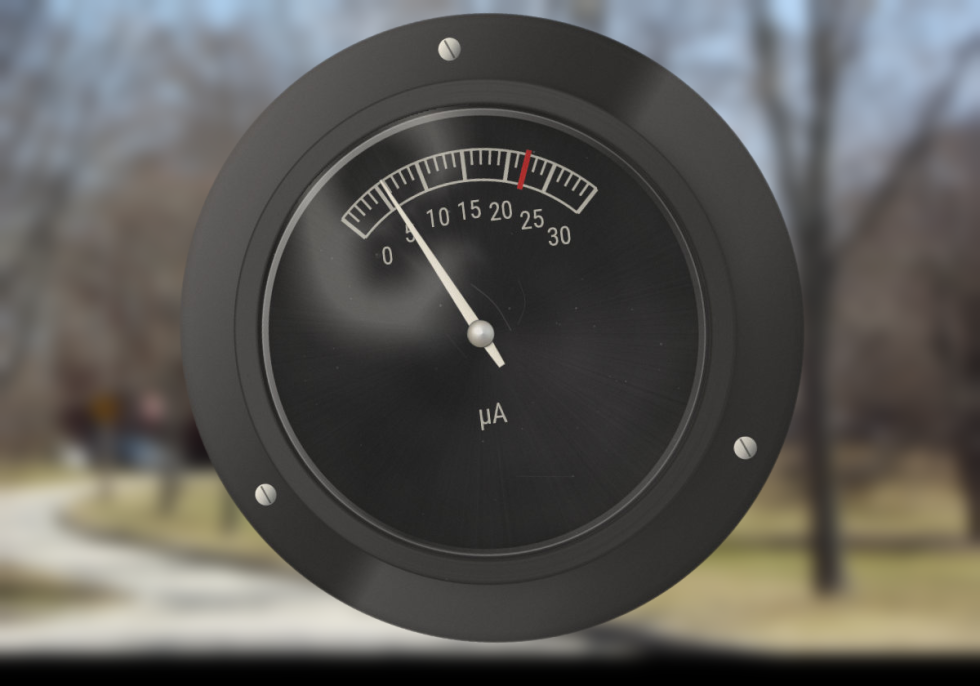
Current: 6 µA
